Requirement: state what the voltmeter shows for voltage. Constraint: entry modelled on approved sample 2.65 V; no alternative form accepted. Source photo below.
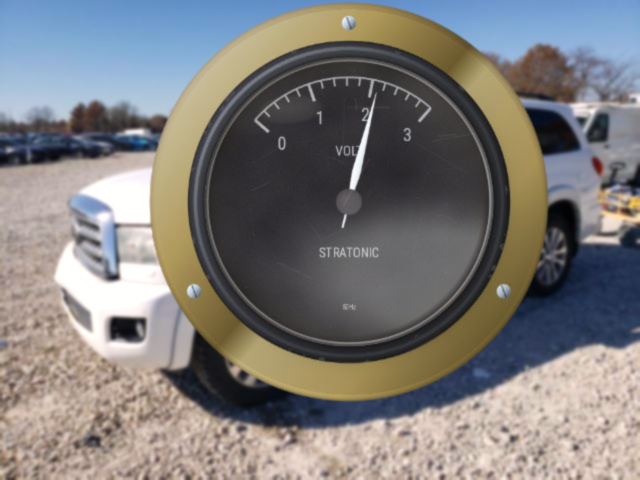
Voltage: 2.1 V
